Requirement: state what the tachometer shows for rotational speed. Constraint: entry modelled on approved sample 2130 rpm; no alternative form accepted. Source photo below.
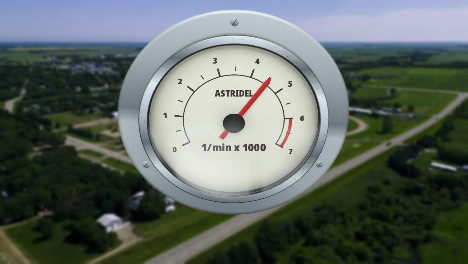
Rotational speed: 4500 rpm
